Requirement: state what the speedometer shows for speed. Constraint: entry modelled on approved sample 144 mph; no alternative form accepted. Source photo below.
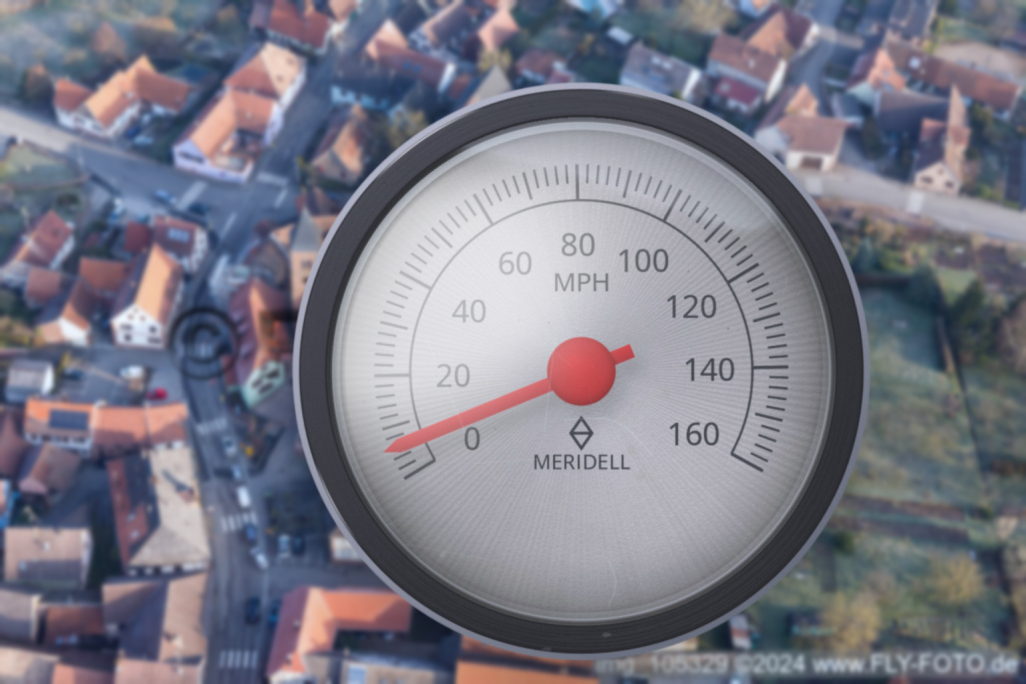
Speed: 6 mph
